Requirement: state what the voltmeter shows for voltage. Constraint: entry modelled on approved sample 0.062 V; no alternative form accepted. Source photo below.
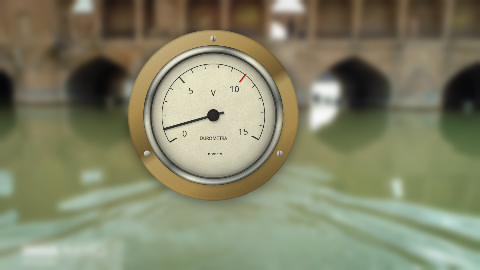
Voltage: 1 V
